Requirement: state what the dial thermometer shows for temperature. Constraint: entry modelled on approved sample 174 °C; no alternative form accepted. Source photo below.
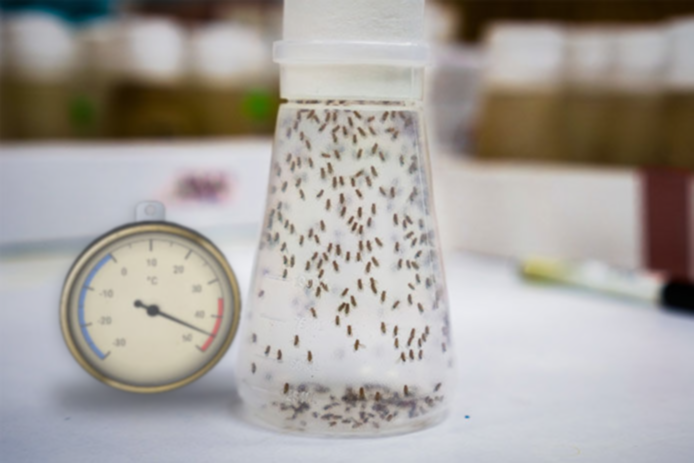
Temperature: 45 °C
